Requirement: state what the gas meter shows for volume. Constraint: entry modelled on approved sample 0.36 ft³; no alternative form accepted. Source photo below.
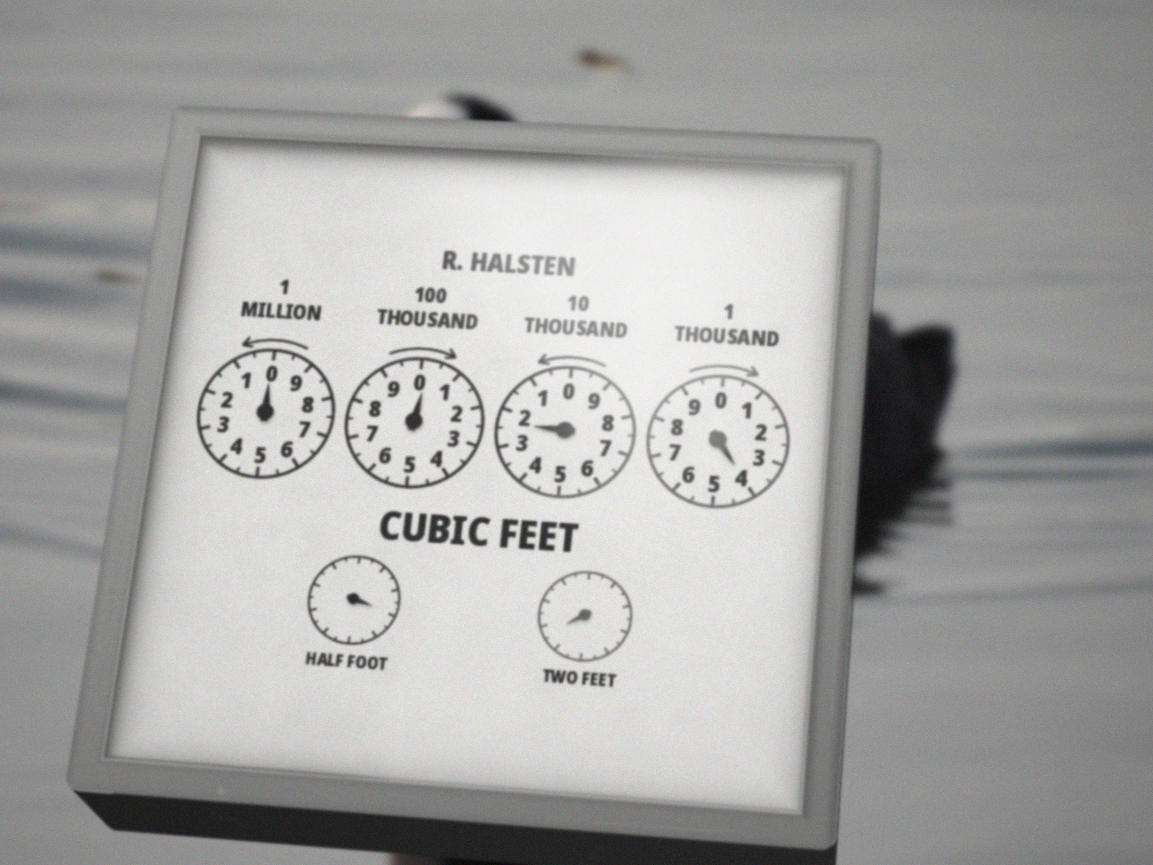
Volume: 2400 ft³
